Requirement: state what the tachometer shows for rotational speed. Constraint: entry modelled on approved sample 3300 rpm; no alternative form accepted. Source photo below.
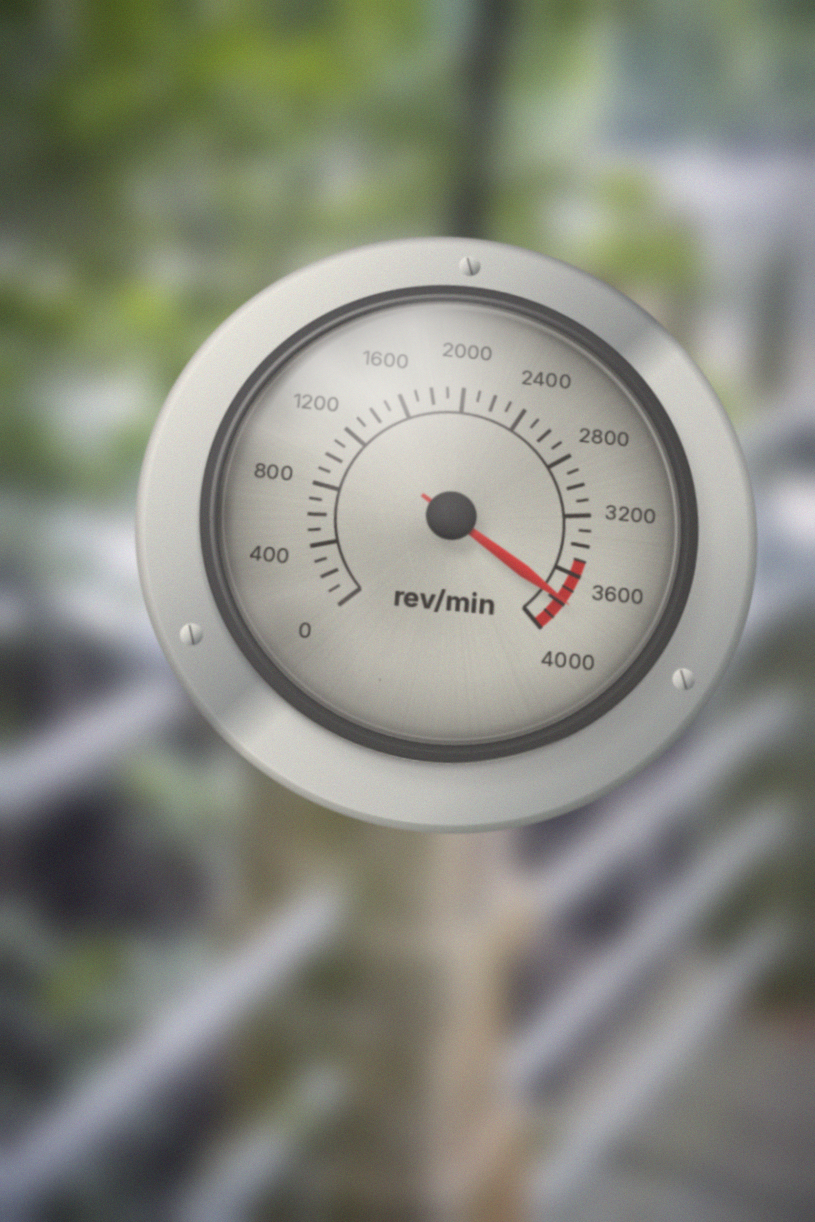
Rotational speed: 3800 rpm
